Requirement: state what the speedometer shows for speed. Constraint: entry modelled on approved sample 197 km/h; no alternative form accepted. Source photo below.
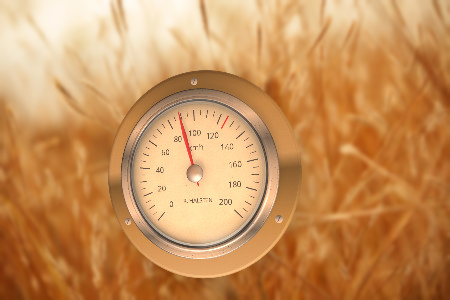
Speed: 90 km/h
